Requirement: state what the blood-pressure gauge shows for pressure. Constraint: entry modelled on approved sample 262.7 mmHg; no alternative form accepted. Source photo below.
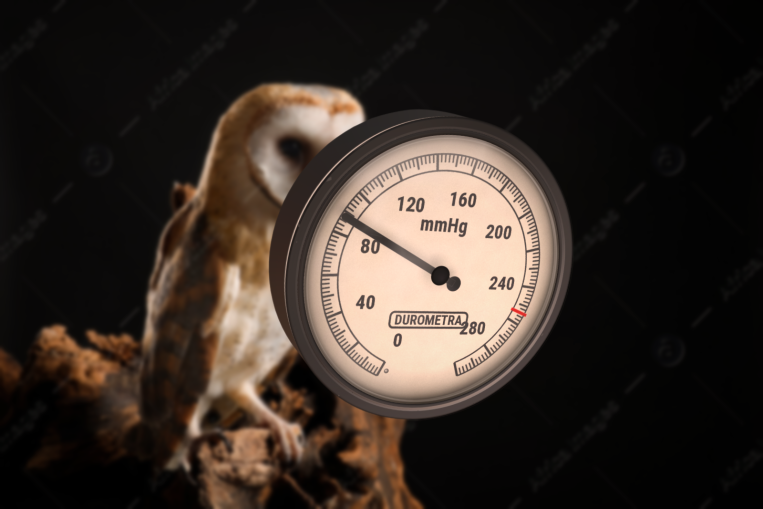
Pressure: 88 mmHg
